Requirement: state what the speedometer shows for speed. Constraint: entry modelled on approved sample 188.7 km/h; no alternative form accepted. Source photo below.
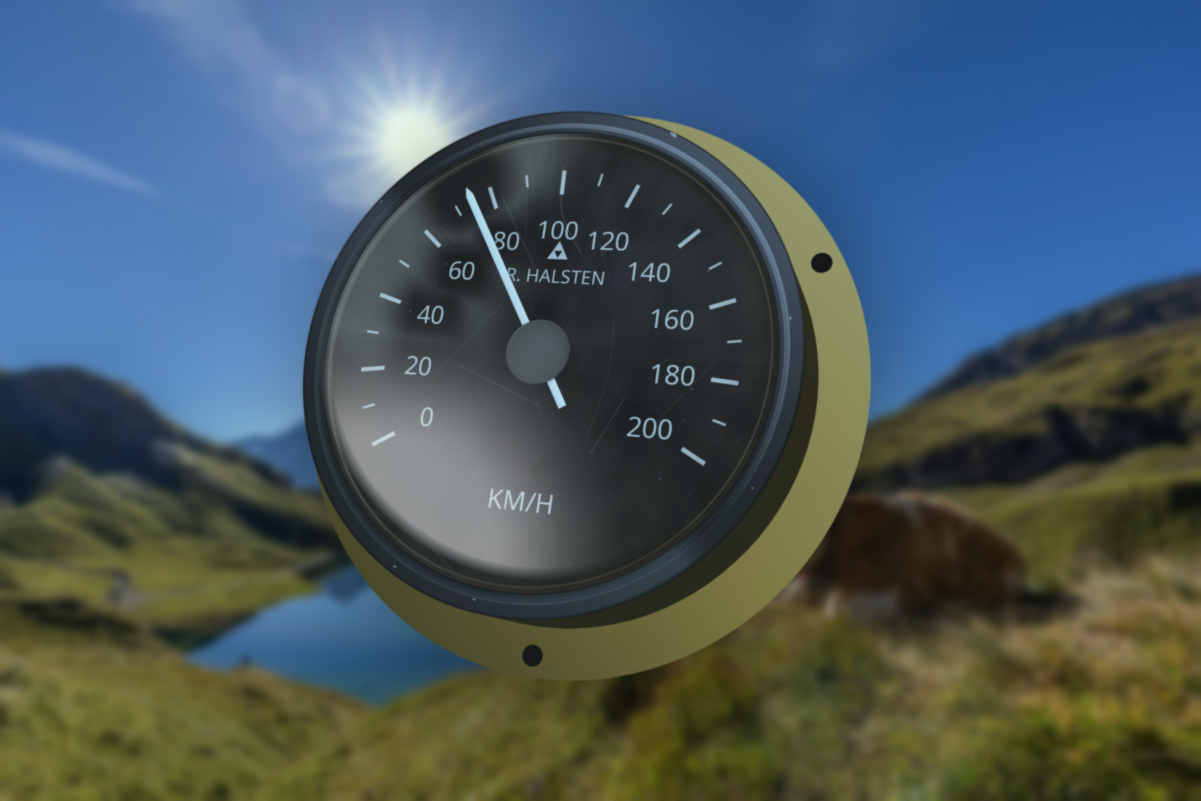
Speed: 75 km/h
